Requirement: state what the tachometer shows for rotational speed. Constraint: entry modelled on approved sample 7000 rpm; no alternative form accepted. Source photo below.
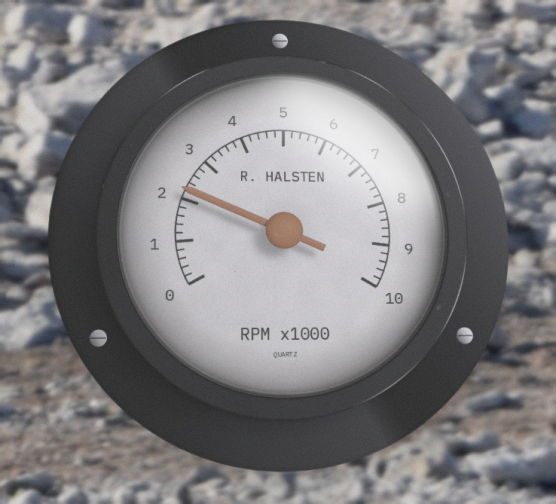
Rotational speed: 2200 rpm
